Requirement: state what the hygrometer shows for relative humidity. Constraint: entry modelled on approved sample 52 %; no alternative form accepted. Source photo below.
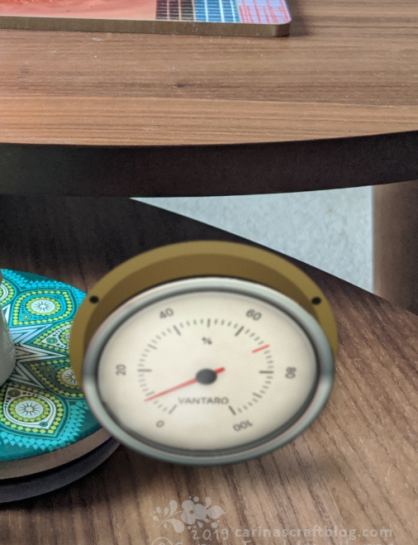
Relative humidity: 10 %
